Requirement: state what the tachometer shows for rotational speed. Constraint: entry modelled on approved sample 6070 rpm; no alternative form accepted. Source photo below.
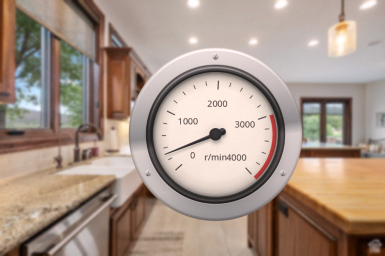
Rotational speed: 300 rpm
